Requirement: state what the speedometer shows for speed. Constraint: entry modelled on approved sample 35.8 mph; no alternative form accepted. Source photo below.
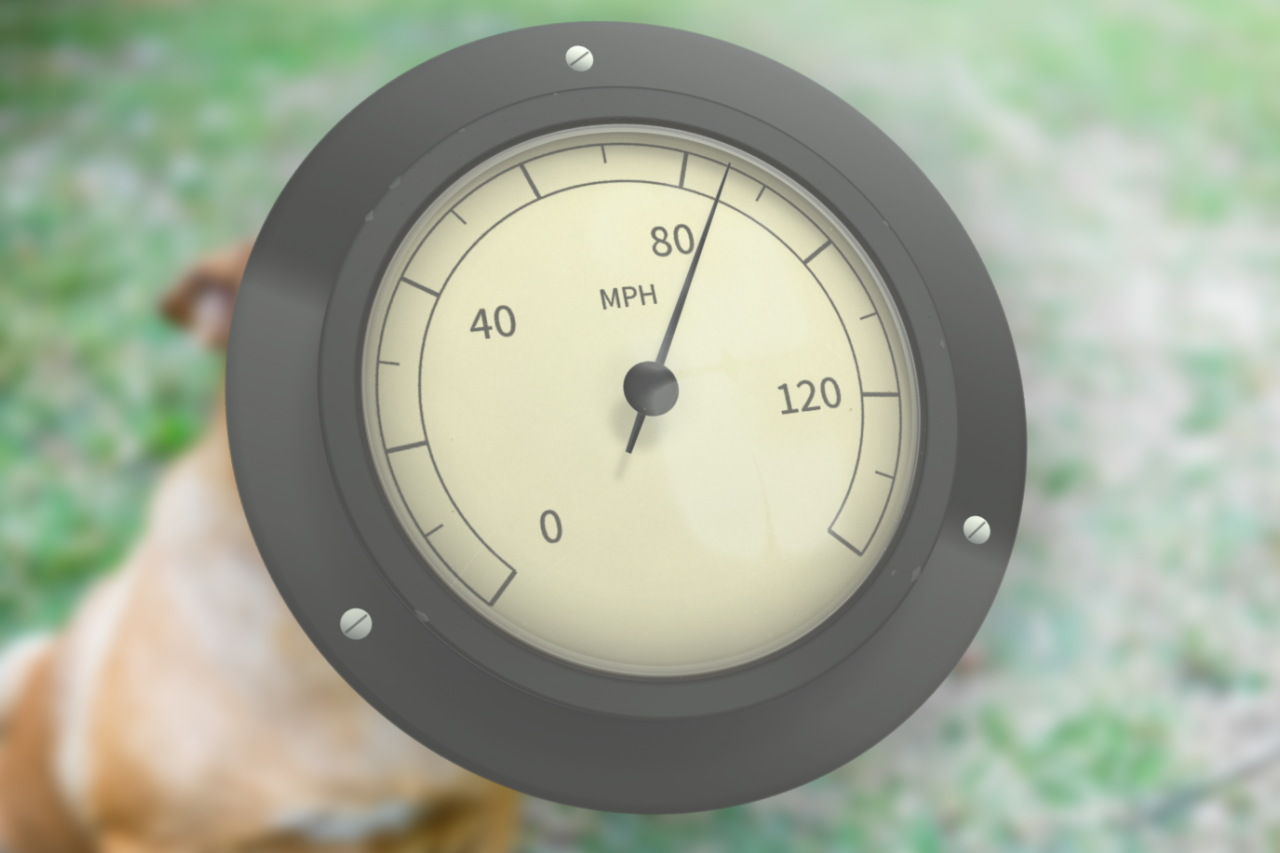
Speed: 85 mph
